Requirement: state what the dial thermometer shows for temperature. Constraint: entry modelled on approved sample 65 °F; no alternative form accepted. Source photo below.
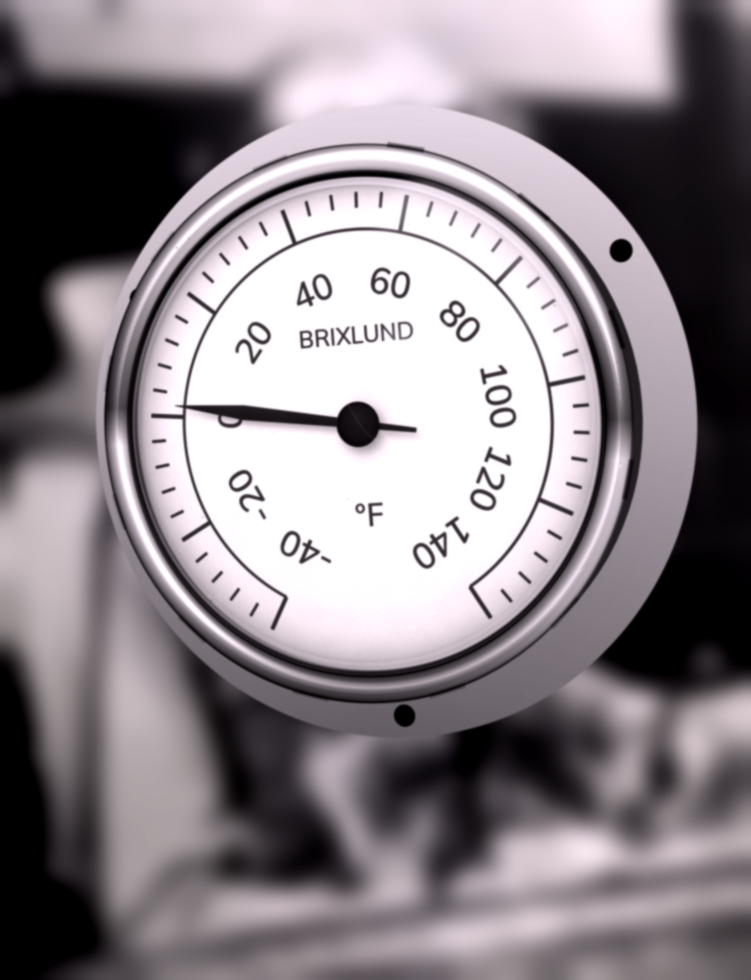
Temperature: 2 °F
